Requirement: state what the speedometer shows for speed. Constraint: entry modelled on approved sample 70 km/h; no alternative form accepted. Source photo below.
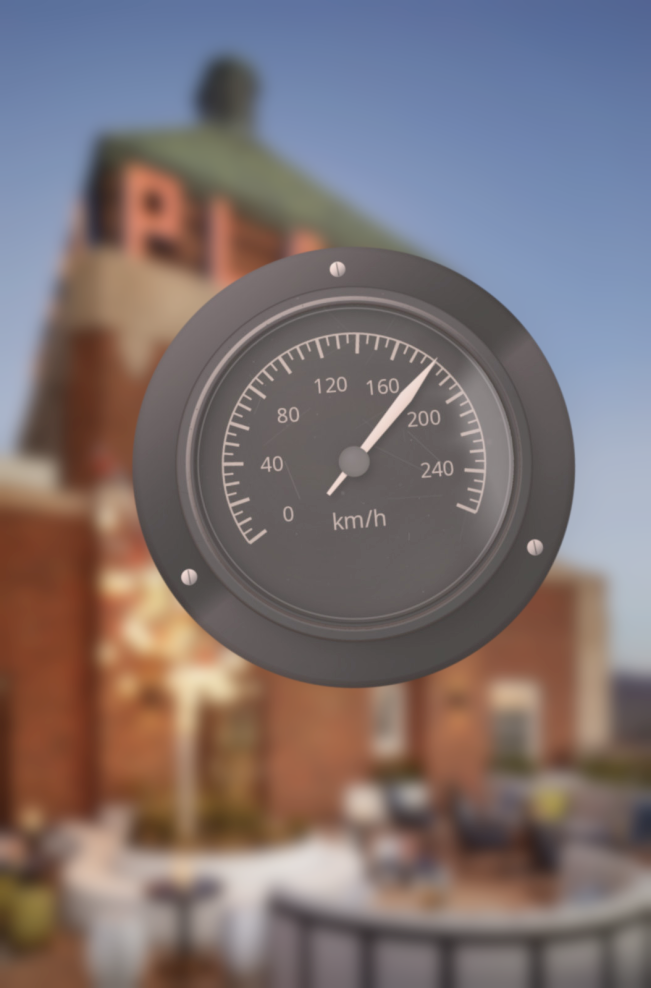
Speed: 180 km/h
